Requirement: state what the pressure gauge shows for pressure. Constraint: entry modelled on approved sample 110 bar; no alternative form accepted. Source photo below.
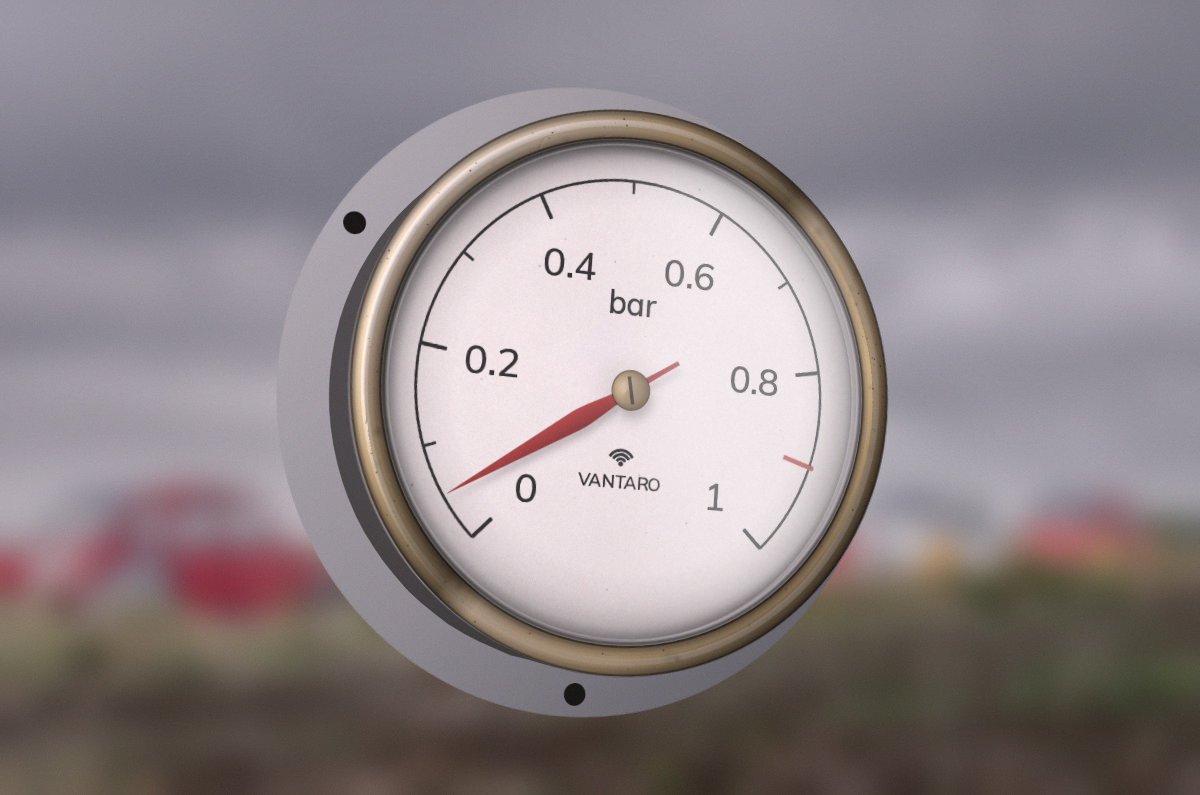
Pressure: 0.05 bar
